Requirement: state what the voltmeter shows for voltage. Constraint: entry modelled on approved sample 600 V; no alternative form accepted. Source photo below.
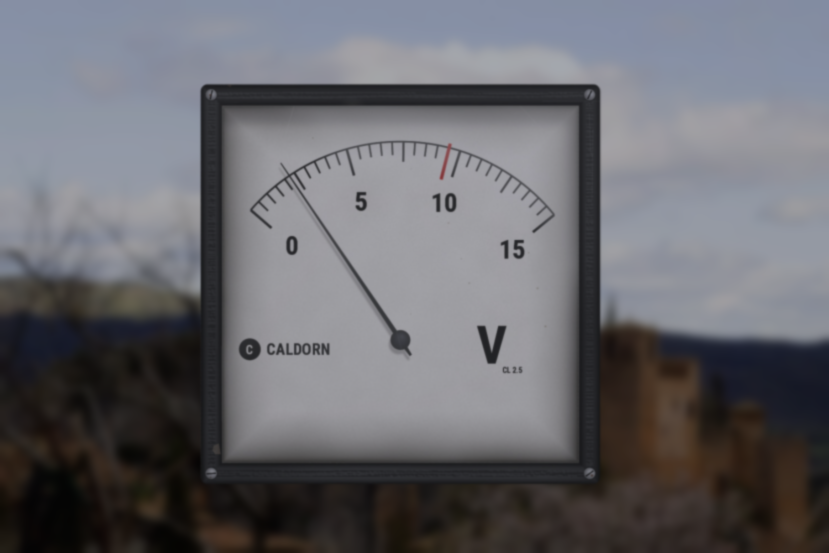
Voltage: 2.25 V
